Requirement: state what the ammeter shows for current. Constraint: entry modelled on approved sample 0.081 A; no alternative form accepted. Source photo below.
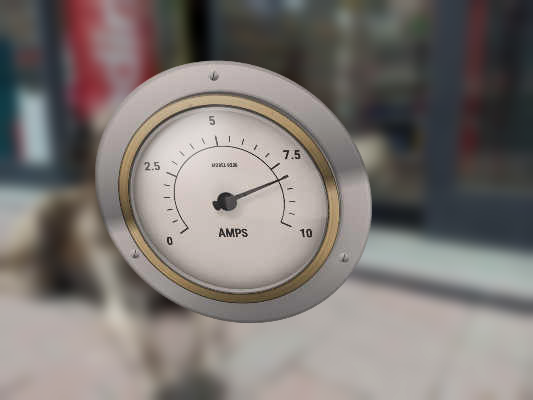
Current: 8 A
